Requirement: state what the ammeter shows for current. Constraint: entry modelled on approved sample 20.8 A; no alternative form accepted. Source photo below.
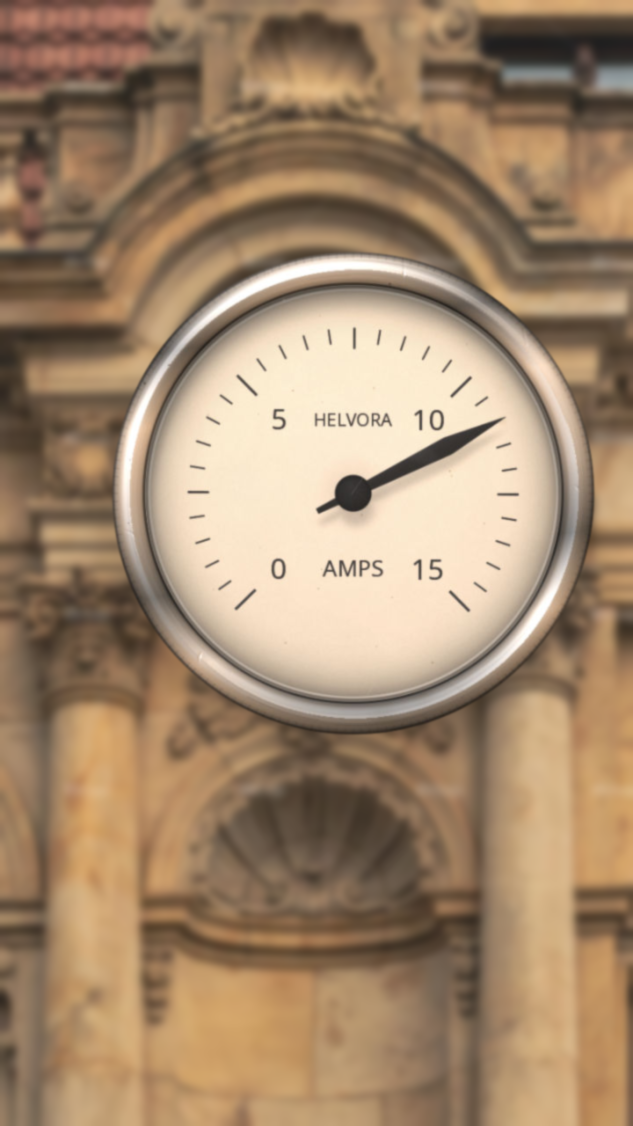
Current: 11 A
